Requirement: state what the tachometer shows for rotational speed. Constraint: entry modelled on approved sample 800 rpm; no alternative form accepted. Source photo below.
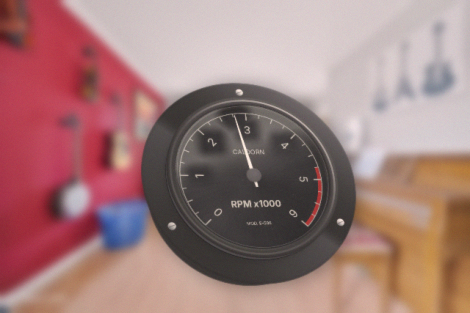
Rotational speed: 2750 rpm
